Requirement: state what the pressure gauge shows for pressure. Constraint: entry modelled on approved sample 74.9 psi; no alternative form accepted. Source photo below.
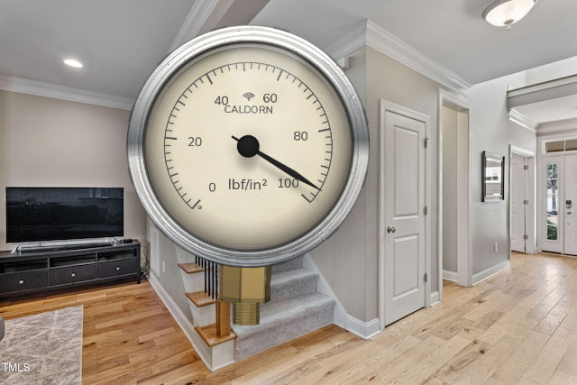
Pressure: 96 psi
